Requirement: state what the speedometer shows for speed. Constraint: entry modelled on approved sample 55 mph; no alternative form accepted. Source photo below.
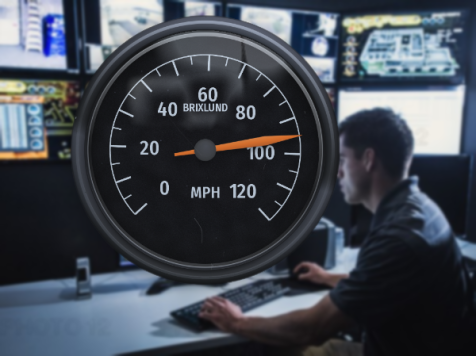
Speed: 95 mph
